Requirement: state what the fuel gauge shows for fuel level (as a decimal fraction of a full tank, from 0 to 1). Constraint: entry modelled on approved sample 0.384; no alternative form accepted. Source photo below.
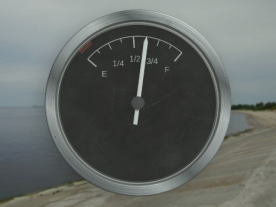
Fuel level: 0.625
